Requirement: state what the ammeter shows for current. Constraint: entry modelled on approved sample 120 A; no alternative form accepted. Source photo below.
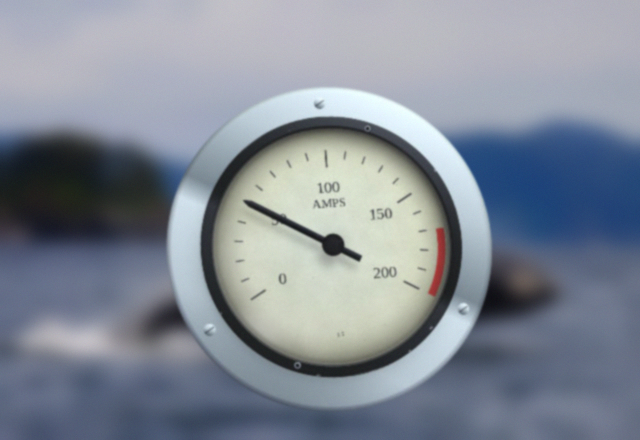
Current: 50 A
